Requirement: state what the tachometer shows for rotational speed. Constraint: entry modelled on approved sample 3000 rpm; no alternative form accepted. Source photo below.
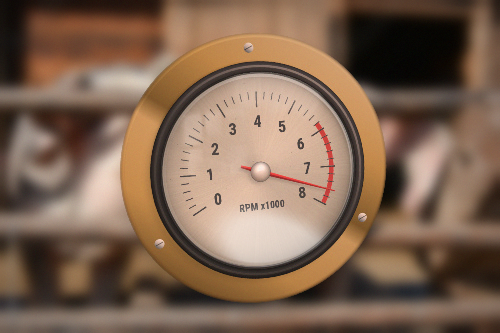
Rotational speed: 7600 rpm
